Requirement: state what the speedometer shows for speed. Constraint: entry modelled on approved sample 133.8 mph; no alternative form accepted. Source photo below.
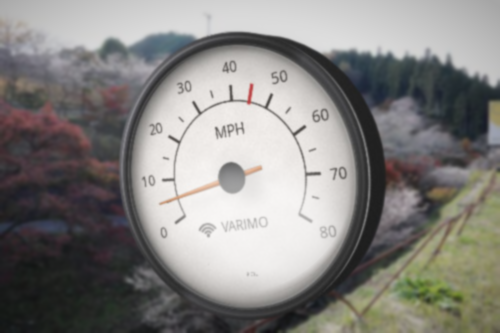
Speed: 5 mph
